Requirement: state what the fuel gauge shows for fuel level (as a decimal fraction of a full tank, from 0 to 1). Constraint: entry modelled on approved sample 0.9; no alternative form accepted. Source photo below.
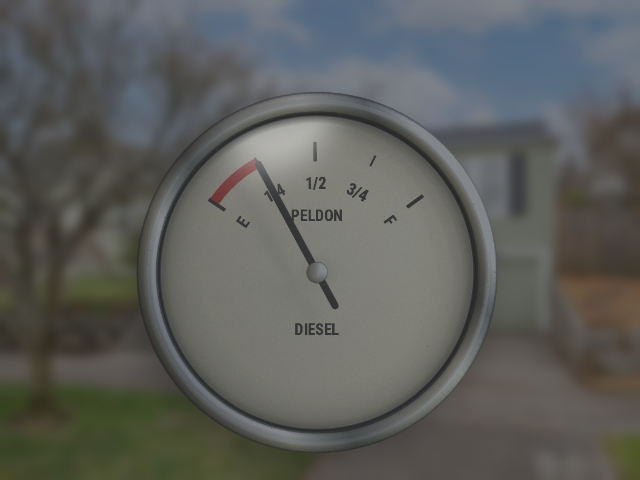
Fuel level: 0.25
